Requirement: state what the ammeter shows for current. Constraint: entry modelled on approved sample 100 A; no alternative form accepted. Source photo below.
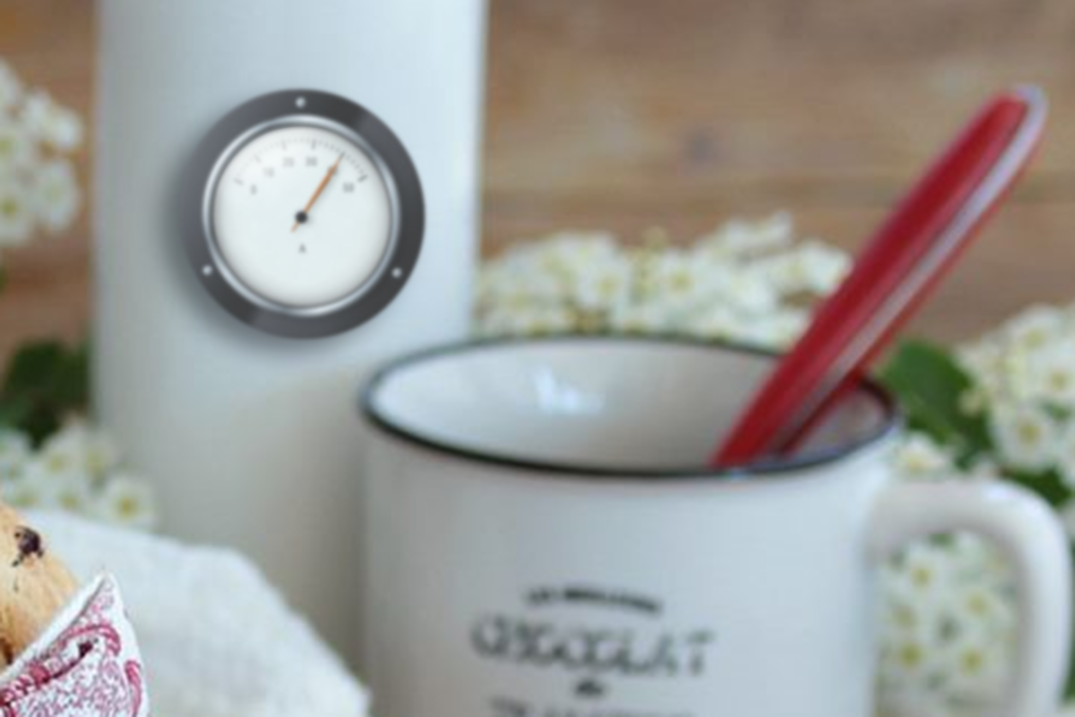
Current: 40 A
